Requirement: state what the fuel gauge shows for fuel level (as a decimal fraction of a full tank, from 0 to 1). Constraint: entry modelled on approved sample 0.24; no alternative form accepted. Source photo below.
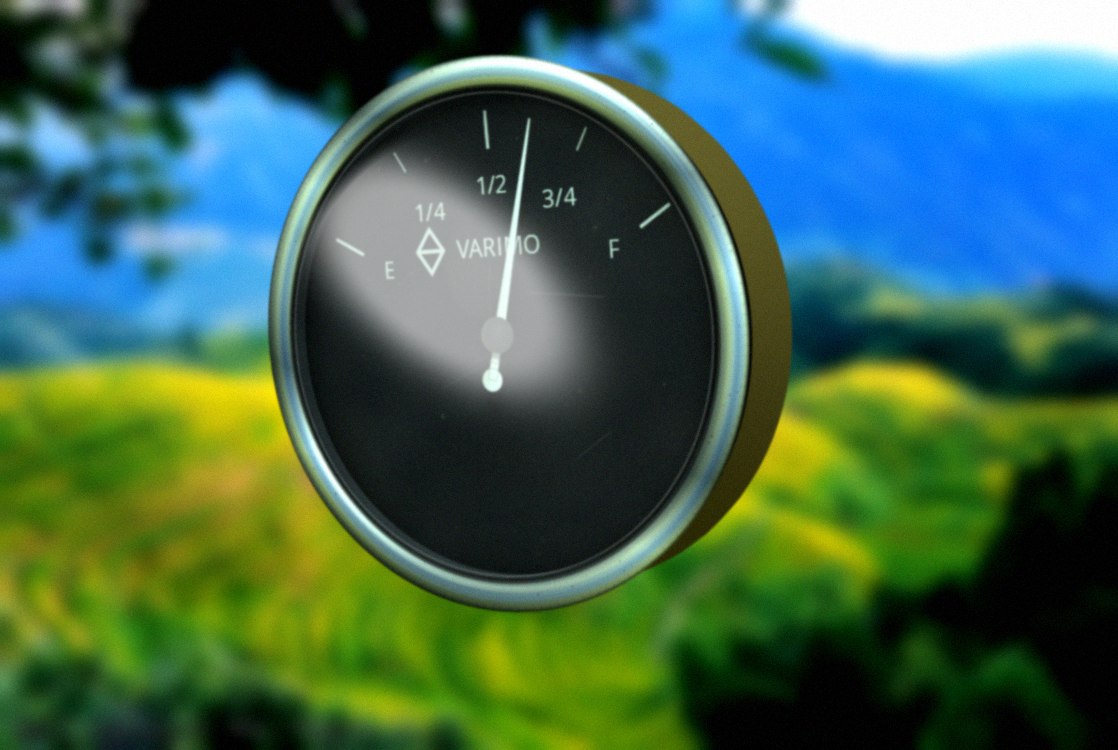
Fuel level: 0.625
